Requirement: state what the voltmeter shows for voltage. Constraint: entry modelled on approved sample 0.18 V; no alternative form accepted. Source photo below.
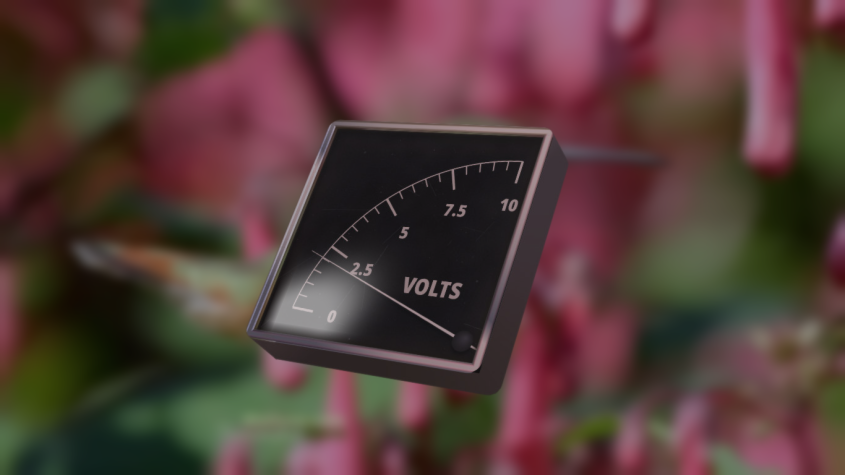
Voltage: 2 V
